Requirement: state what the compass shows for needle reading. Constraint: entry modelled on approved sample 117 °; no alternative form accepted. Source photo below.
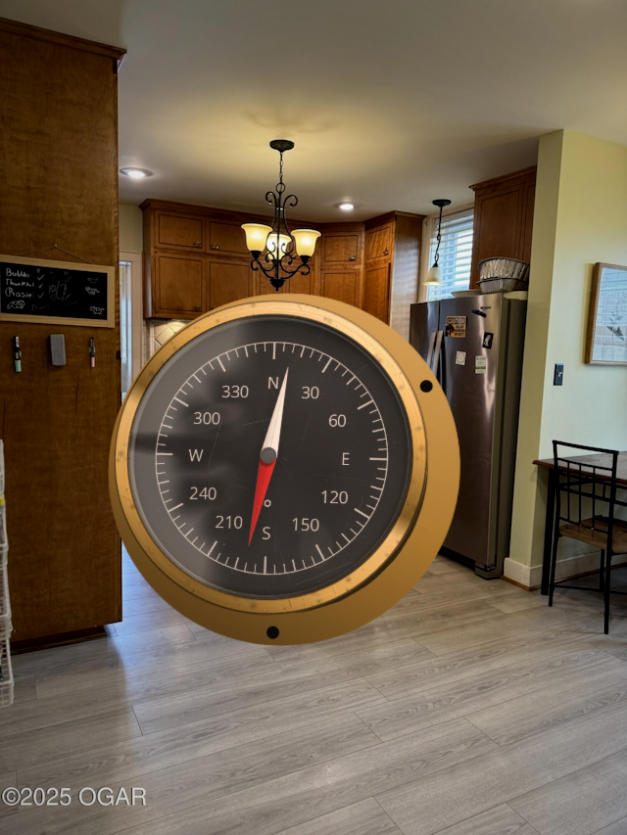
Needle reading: 190 °
